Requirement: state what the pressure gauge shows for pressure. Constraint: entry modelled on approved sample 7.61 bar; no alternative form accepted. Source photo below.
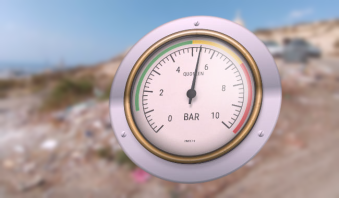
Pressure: 5.4 bar
